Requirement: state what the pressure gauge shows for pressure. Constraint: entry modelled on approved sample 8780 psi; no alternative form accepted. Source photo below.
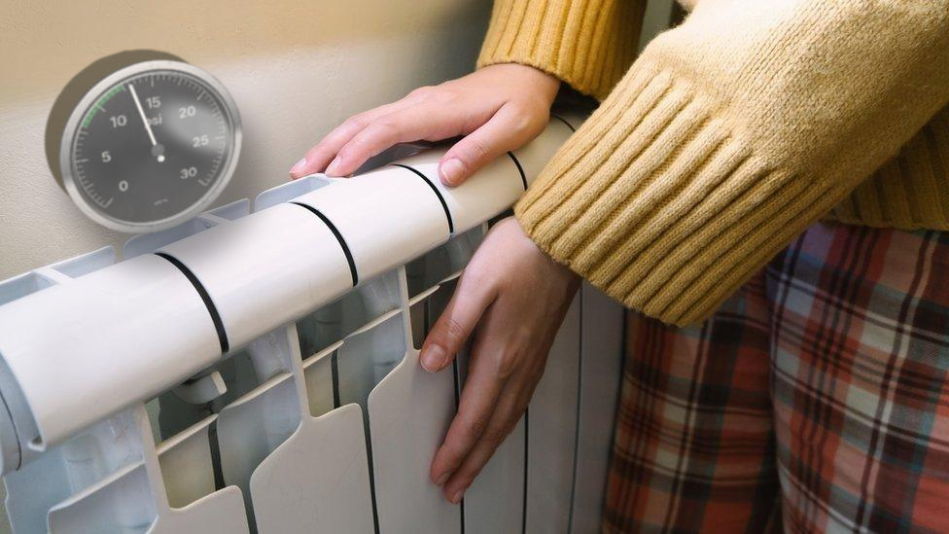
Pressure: 13 psi
